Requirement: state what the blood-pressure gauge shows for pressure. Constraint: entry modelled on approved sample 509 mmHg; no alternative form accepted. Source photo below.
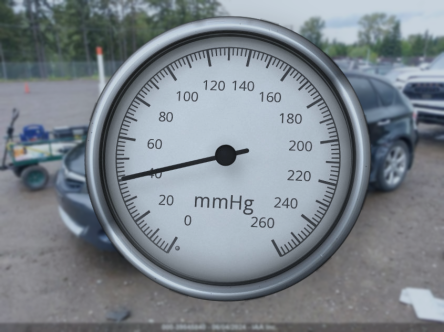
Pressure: 40 mmHg
